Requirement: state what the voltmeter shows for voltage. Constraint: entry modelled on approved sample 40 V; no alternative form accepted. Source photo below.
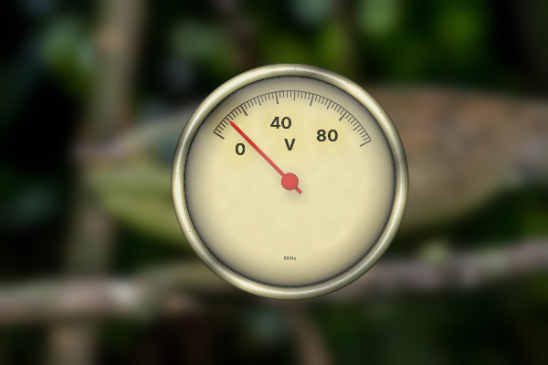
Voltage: 10 V
